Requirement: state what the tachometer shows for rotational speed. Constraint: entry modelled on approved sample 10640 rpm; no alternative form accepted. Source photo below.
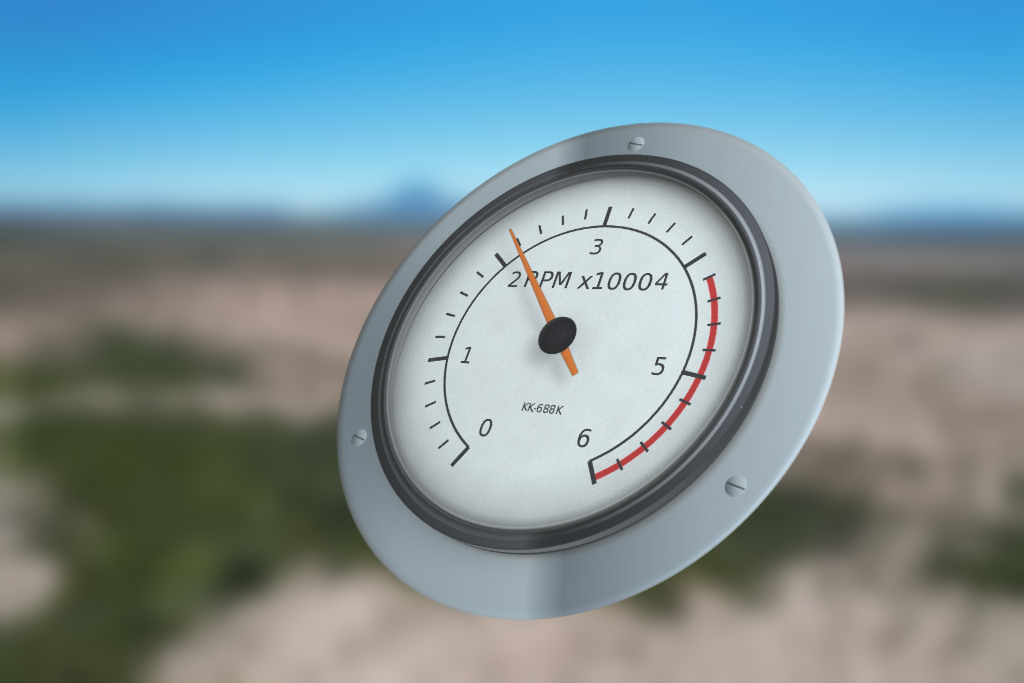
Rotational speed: 2200 rpm
